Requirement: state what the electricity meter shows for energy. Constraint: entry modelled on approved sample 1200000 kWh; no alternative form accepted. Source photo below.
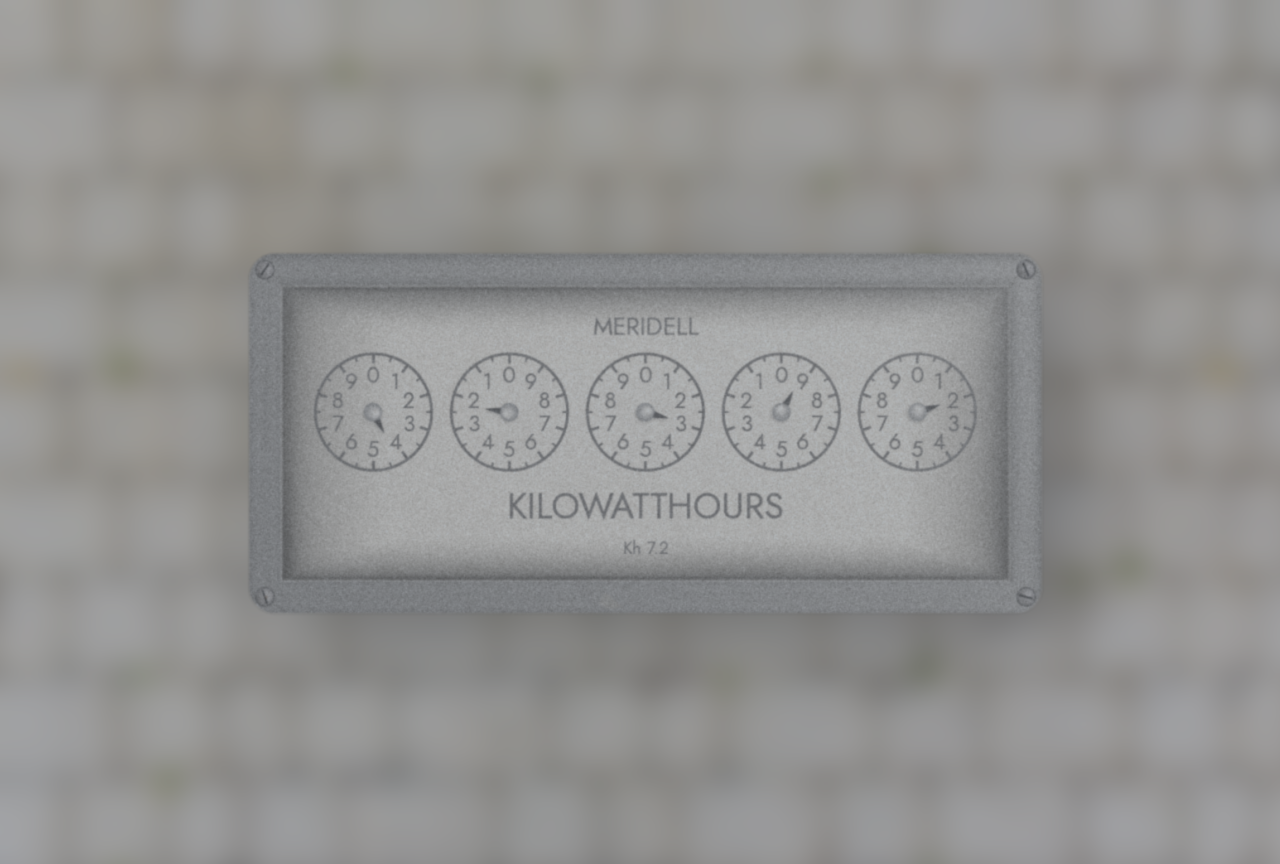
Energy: 42292 kWh
